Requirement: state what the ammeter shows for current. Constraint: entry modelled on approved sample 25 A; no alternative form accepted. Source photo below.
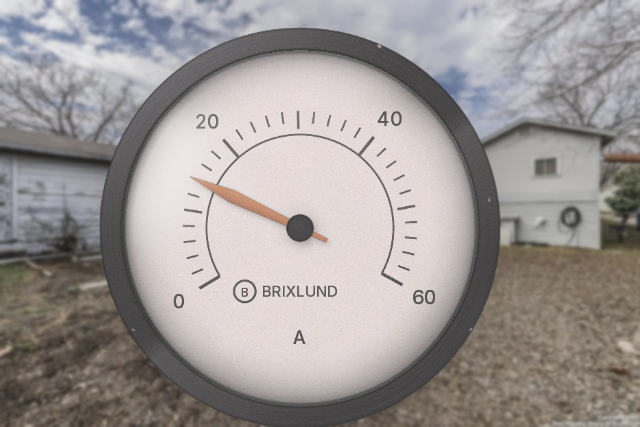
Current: 14 A
